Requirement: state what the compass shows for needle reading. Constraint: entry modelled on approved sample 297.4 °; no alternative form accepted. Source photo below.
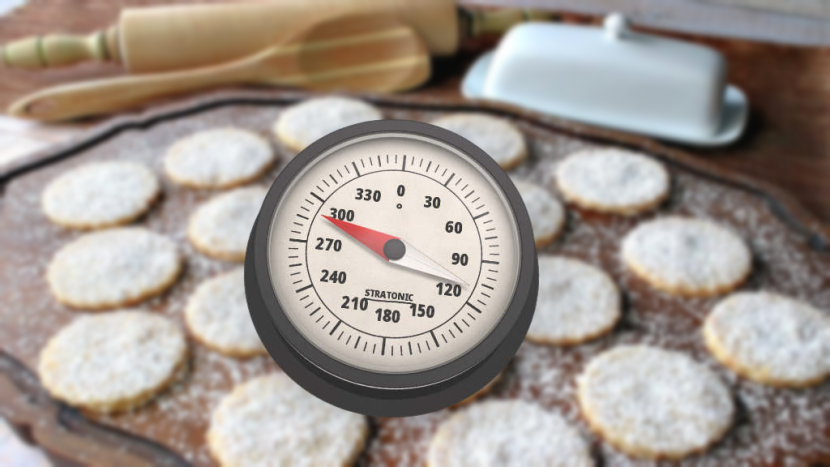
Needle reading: 290 °
